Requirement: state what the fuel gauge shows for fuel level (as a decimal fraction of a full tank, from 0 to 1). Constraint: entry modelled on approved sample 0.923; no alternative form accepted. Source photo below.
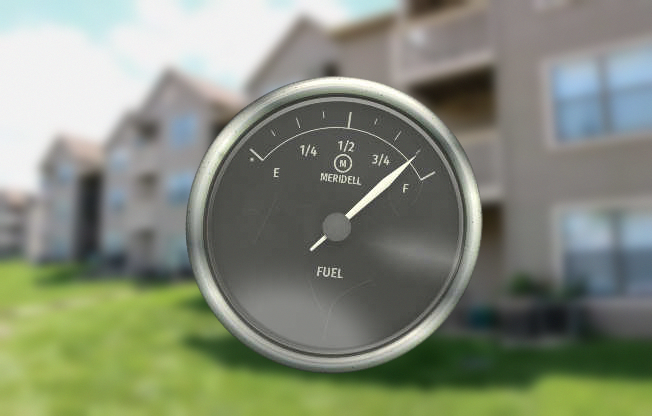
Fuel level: 0.875
